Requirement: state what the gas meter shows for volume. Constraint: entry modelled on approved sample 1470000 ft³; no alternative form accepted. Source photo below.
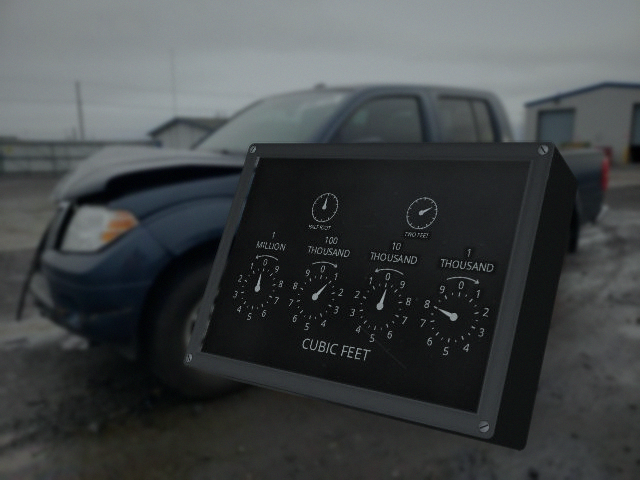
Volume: 9800 ft³
